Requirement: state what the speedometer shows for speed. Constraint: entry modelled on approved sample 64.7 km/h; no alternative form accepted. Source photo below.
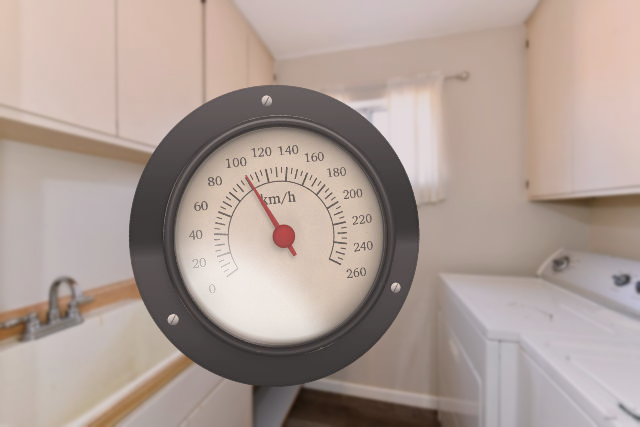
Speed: 100 km/h
